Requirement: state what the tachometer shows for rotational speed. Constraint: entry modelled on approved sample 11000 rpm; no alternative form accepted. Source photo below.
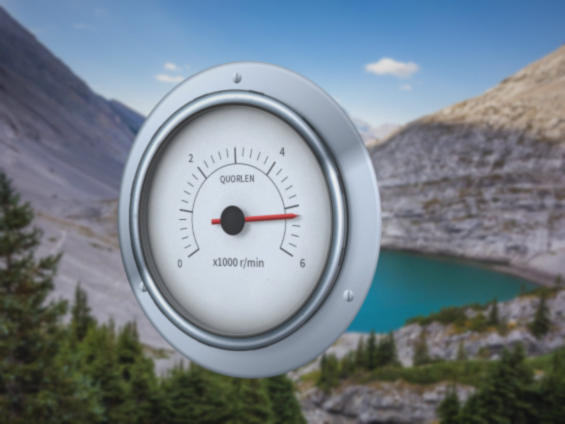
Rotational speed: 5200 rpm
